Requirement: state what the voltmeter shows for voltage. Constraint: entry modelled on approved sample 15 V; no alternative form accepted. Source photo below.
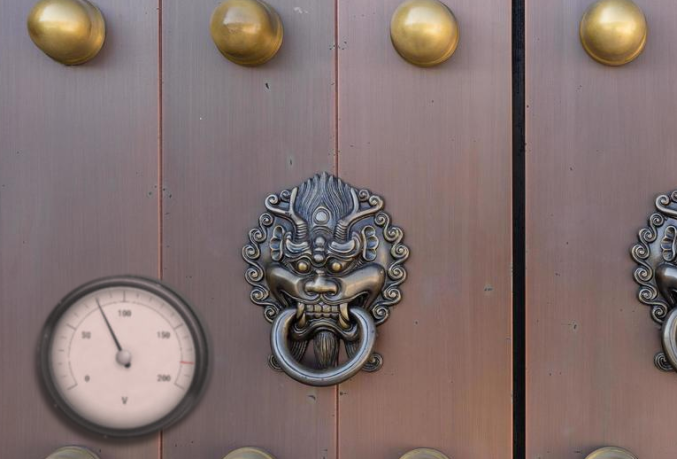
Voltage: 80 V
